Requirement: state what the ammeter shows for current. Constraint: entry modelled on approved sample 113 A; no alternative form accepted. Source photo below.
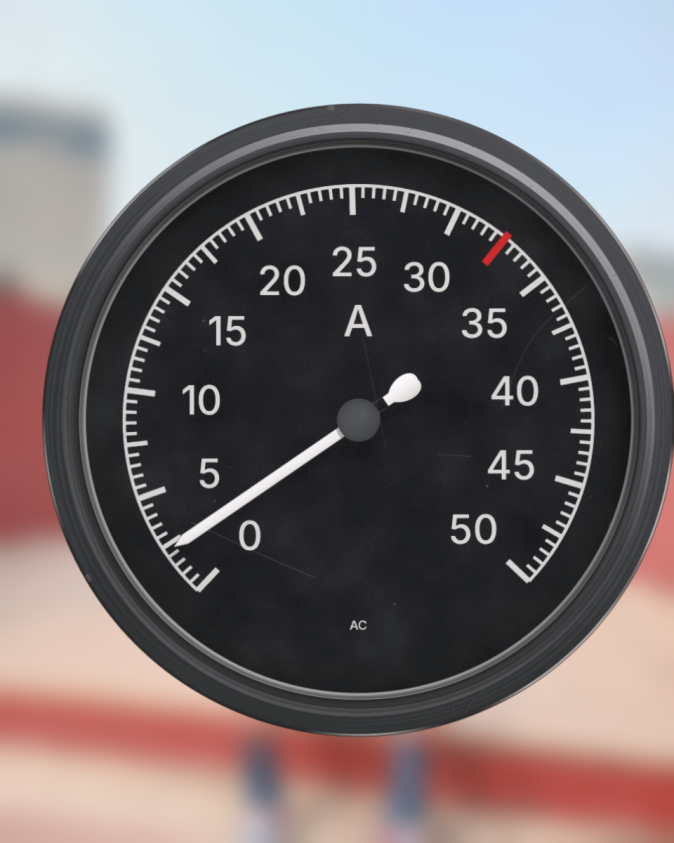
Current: 2.25 A
